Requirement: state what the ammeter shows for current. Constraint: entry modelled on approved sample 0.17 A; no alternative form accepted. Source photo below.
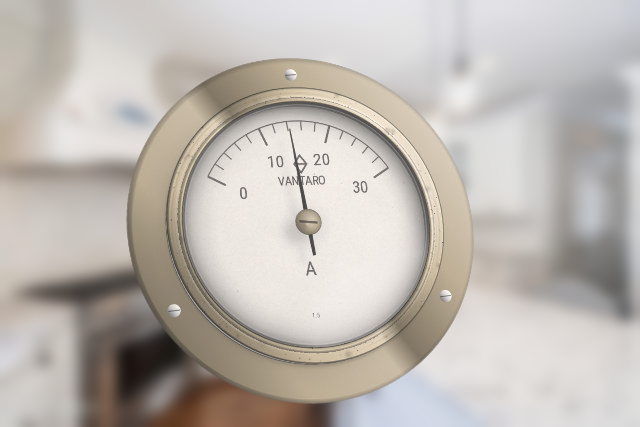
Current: 14 A
